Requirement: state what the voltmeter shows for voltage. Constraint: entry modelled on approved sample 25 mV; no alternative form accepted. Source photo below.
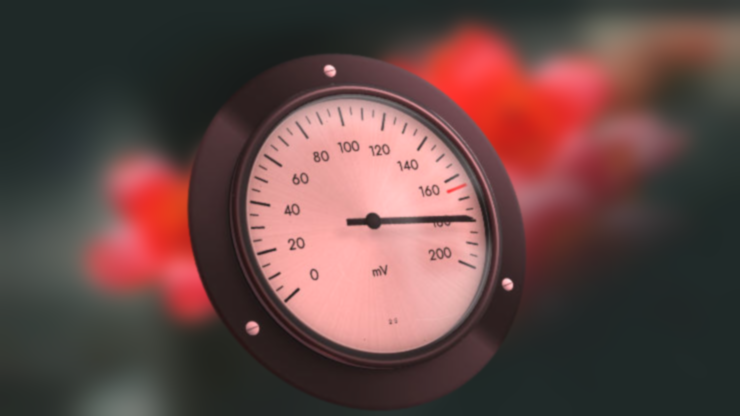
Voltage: 180 mV
